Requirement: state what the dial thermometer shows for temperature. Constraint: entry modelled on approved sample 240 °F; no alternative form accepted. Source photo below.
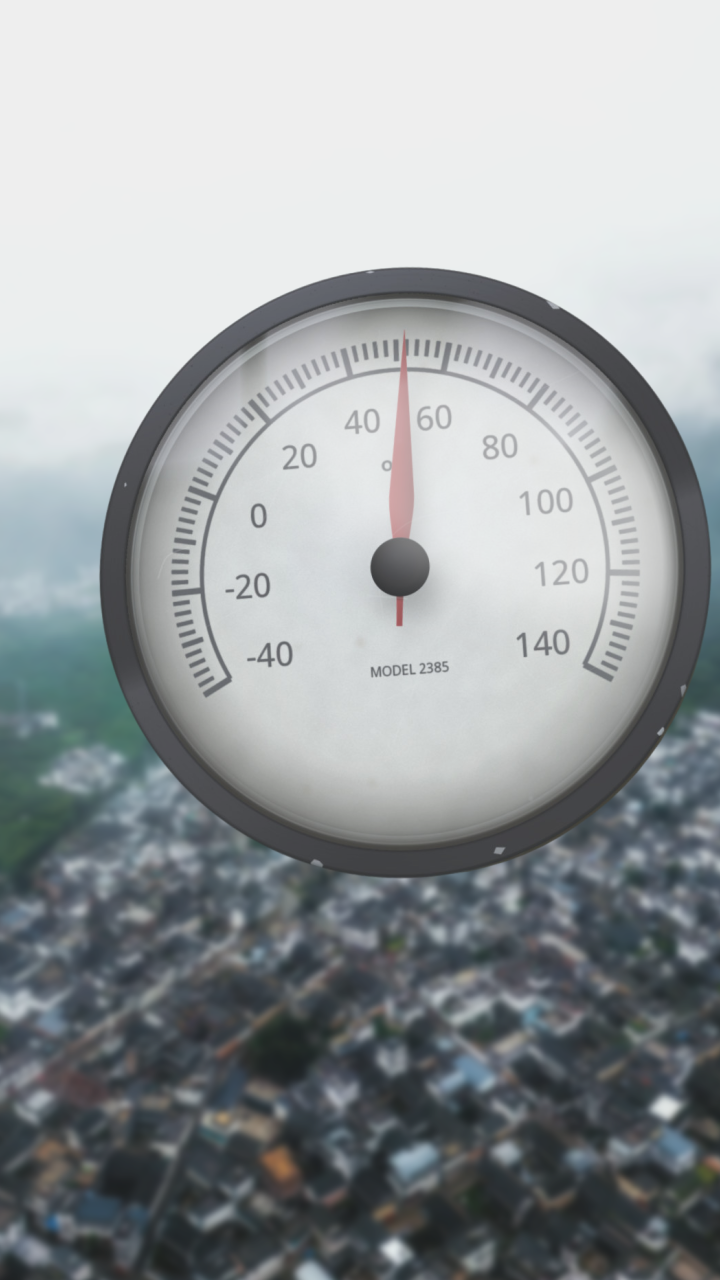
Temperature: 52 °F
